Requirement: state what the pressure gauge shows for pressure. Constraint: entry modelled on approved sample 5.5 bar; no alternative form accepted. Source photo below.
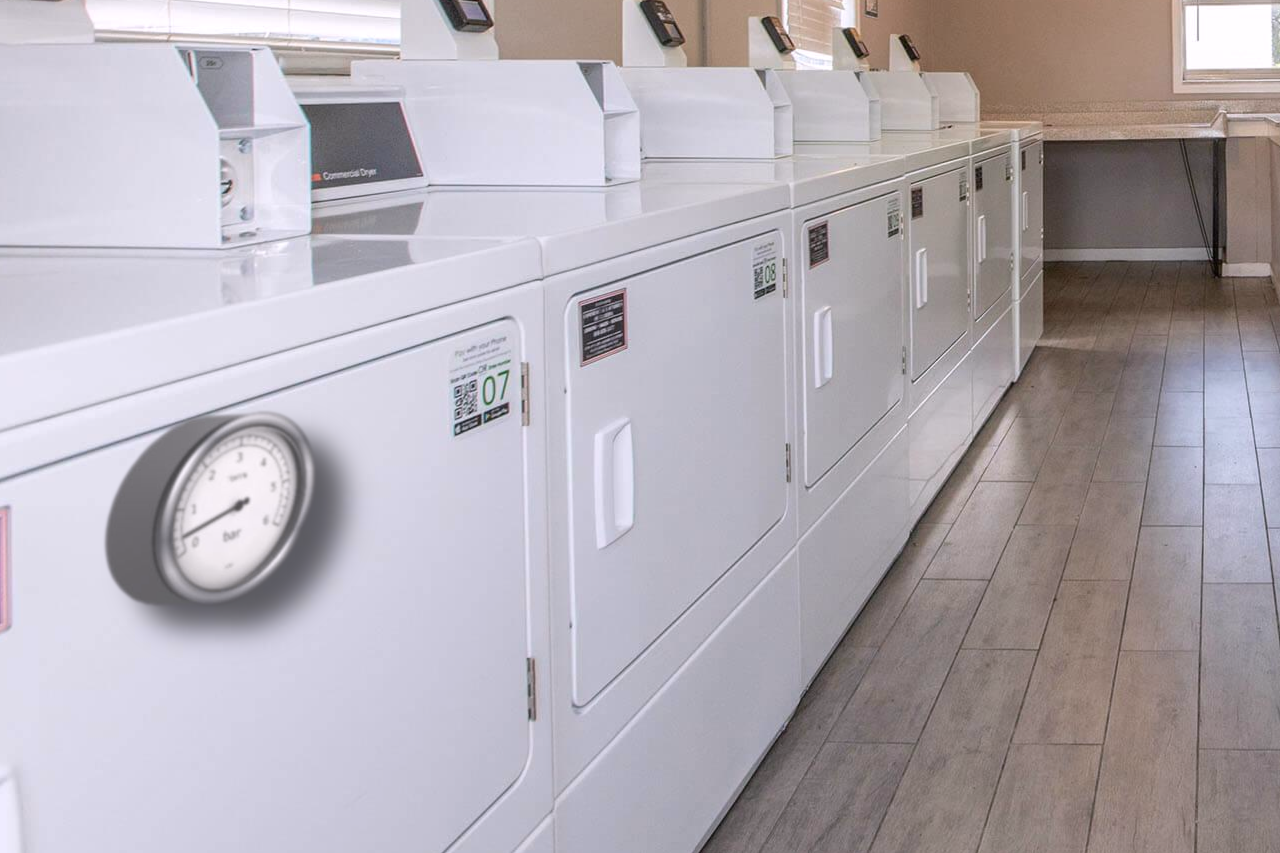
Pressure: 0.4 bar
